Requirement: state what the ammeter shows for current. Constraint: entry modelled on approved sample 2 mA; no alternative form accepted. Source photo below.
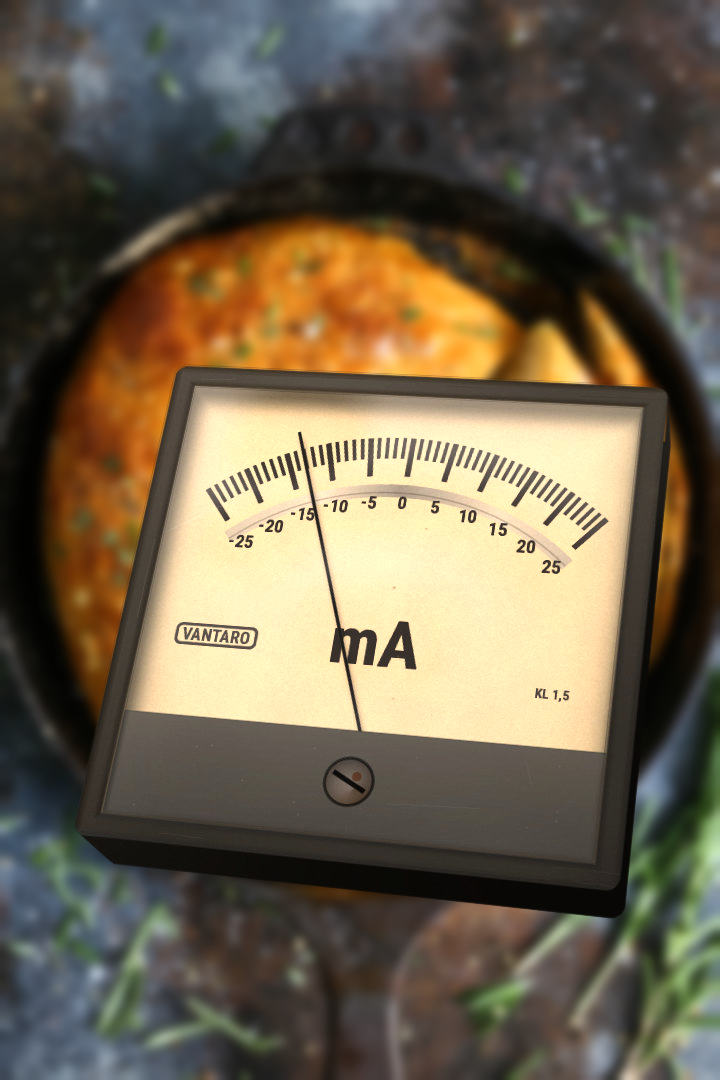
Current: -13 mA
